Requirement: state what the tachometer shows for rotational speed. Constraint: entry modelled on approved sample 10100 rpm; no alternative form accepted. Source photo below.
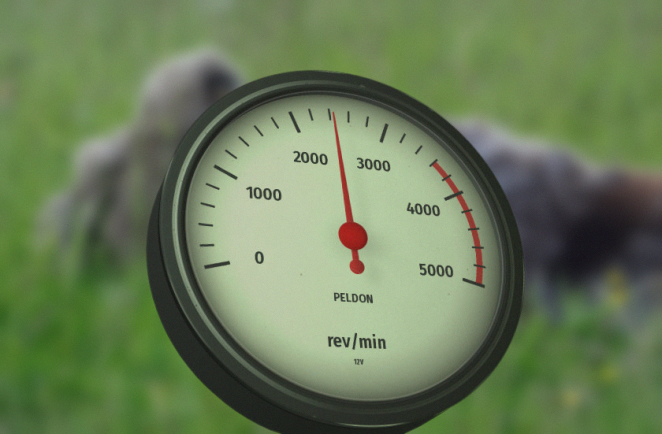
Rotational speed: 2400 rpm
